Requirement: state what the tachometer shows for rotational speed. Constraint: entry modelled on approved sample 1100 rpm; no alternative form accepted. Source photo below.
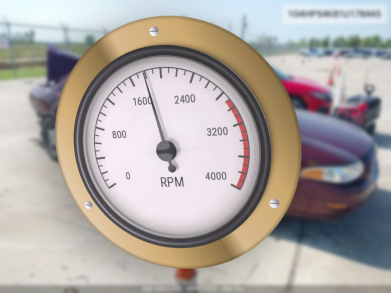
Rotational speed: 1800 rpm
